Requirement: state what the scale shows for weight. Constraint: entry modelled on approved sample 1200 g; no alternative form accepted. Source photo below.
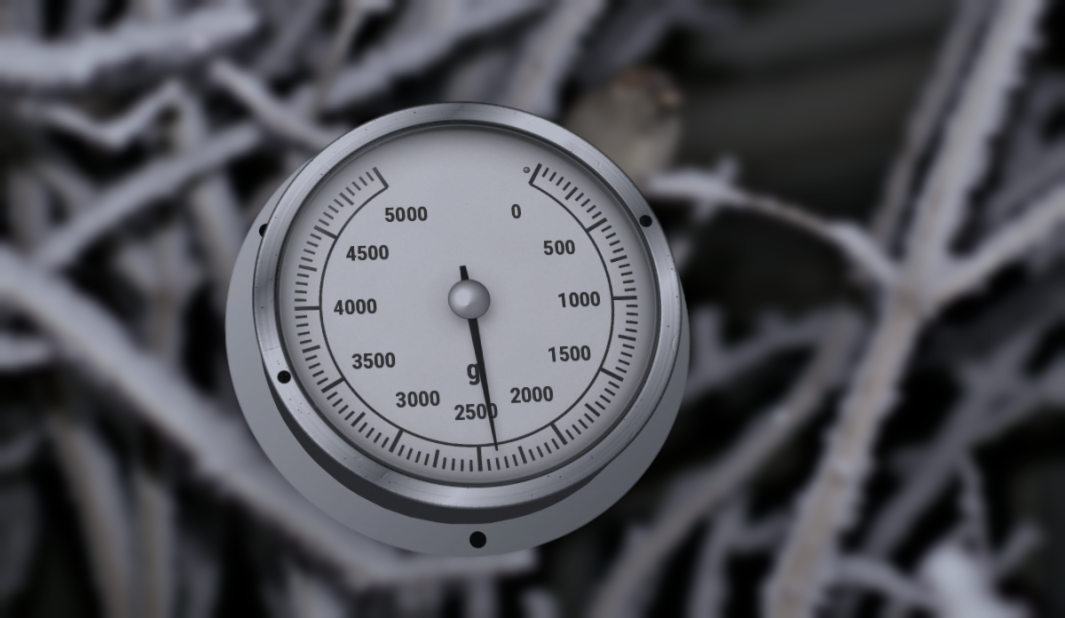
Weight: 2400 g
